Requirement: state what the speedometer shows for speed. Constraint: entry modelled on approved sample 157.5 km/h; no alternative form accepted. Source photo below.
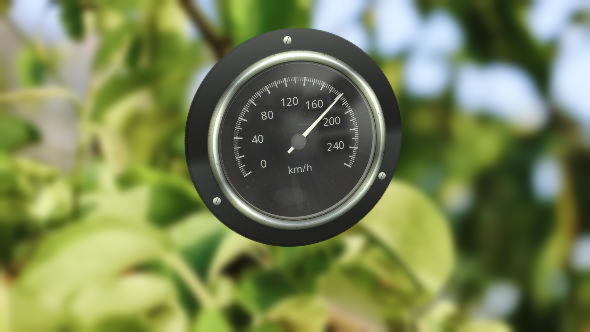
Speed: 180 km/h
